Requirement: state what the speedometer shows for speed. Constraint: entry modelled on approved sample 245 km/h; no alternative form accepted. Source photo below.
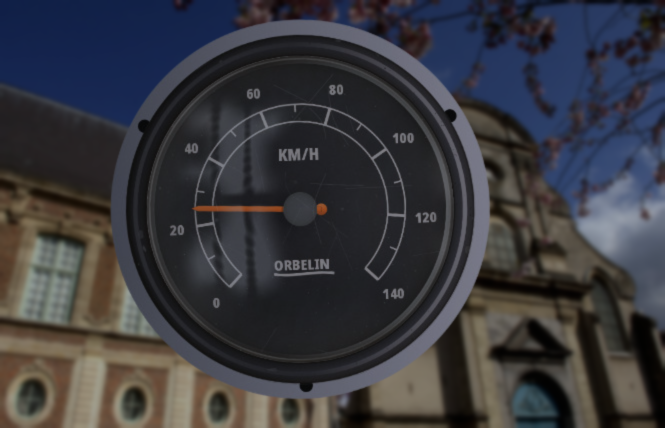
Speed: 25 km/h
